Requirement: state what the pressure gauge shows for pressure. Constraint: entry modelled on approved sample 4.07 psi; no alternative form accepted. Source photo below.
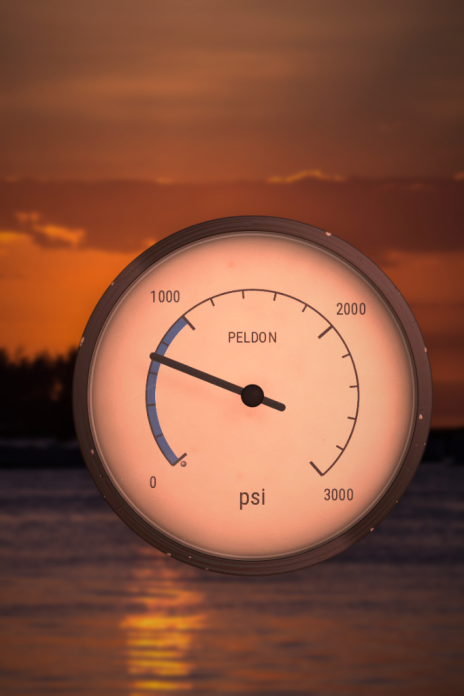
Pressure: 700 psi
